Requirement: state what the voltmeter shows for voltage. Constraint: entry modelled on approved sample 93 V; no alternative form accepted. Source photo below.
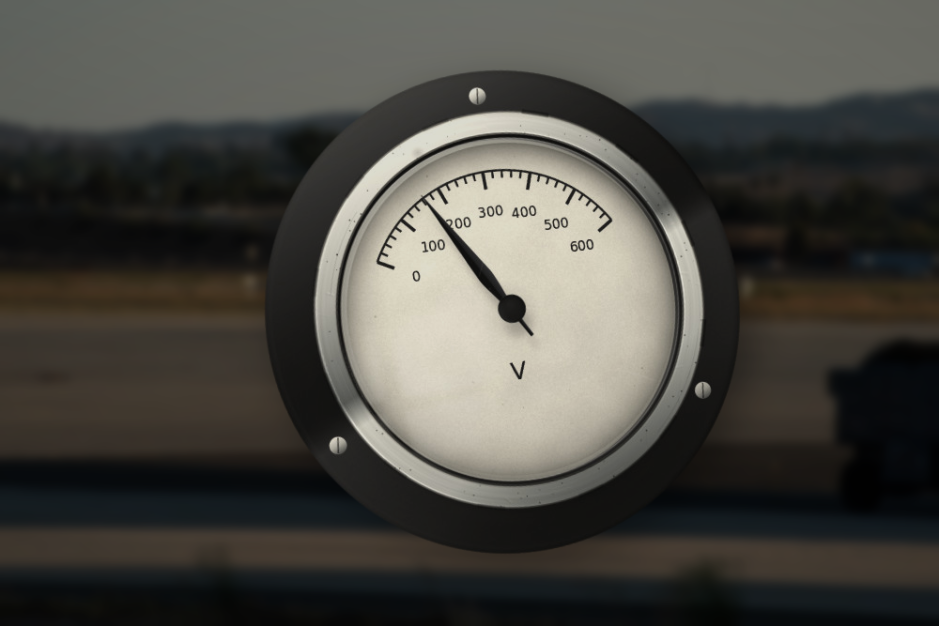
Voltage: 160 V
